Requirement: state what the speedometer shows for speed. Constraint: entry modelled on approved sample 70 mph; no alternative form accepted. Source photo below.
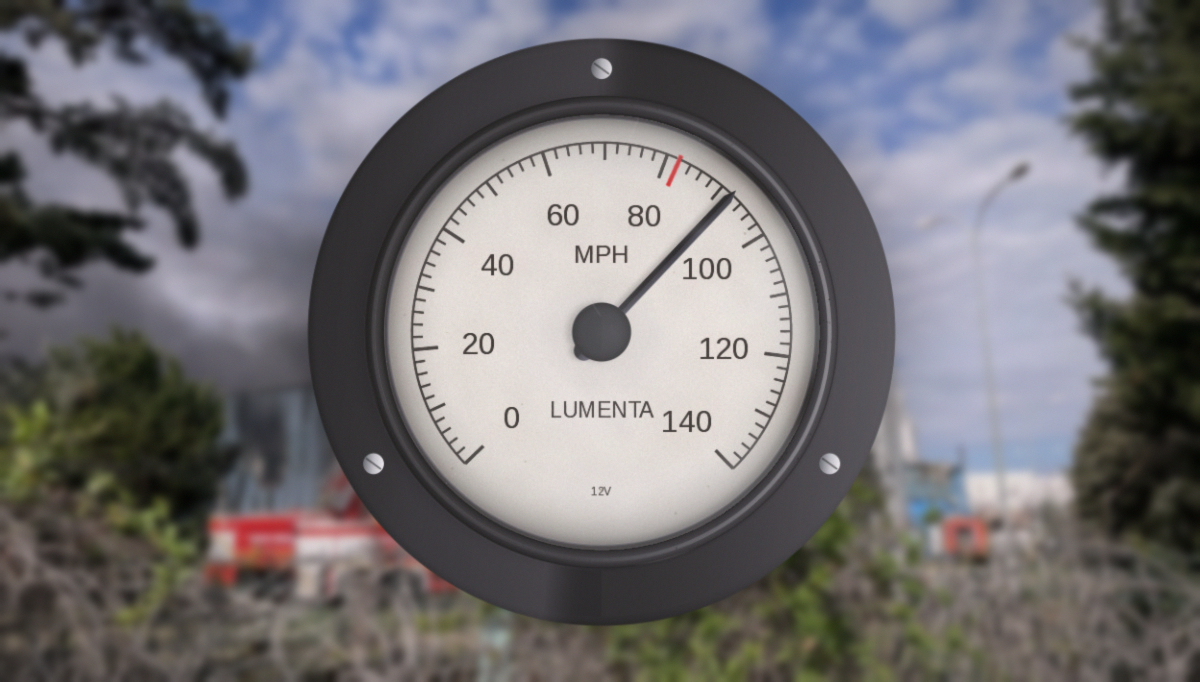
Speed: 92 mph
